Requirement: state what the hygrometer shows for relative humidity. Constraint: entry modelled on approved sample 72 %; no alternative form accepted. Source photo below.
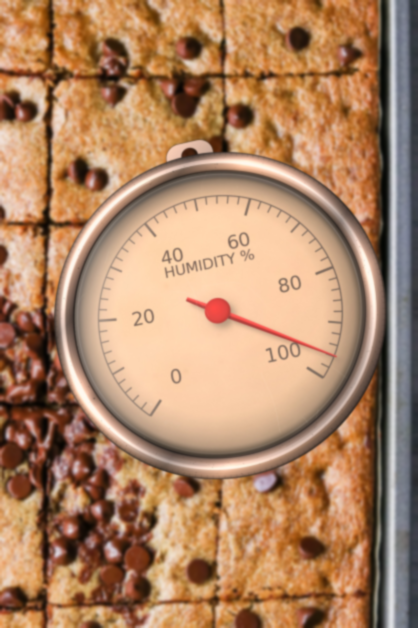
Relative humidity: 96 %
